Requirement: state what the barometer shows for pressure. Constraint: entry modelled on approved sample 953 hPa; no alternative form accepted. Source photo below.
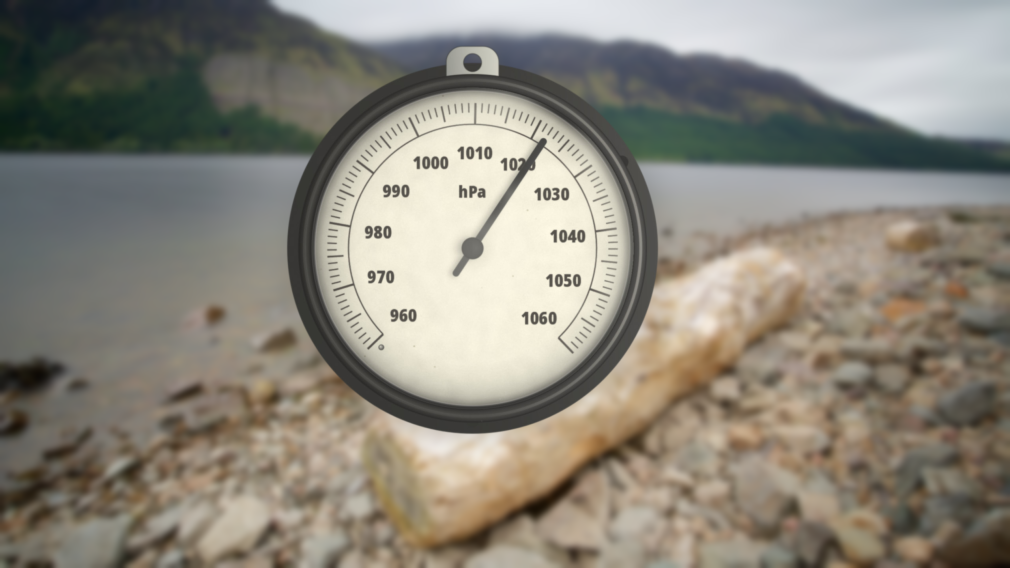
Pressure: 1022 hPa
